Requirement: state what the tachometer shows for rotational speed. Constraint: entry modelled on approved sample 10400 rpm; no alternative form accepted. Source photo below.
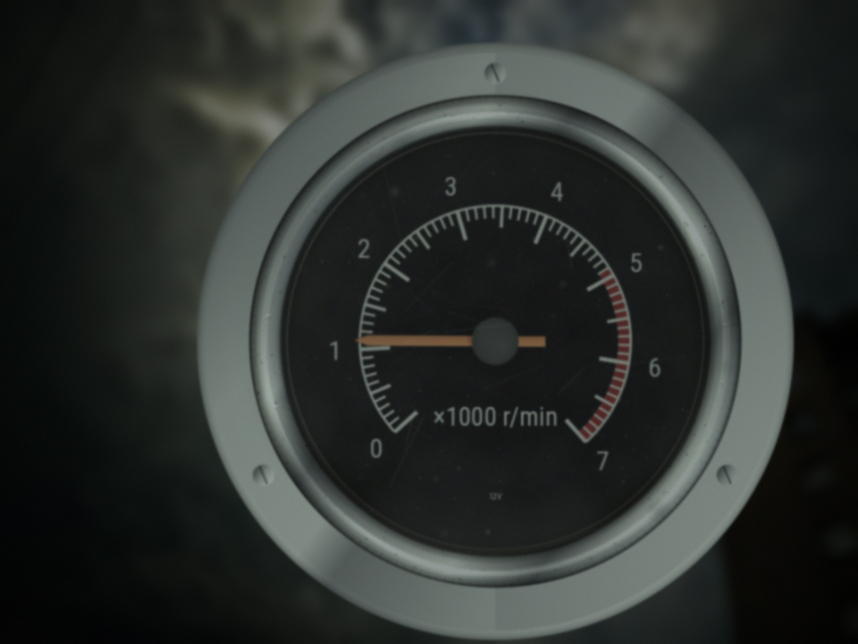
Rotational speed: 1100 rpm
